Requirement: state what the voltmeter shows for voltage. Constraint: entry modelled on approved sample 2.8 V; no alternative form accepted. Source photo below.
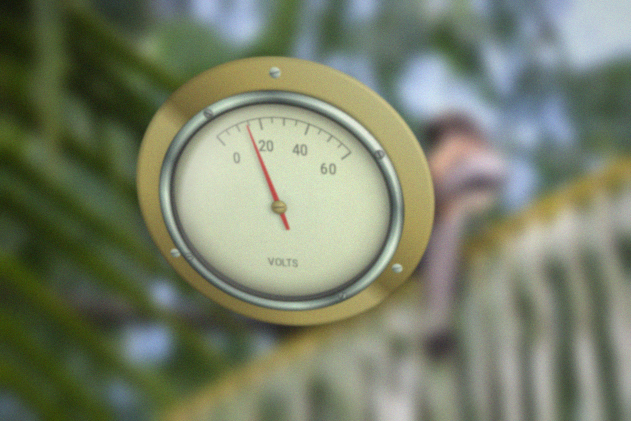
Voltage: 15 V
